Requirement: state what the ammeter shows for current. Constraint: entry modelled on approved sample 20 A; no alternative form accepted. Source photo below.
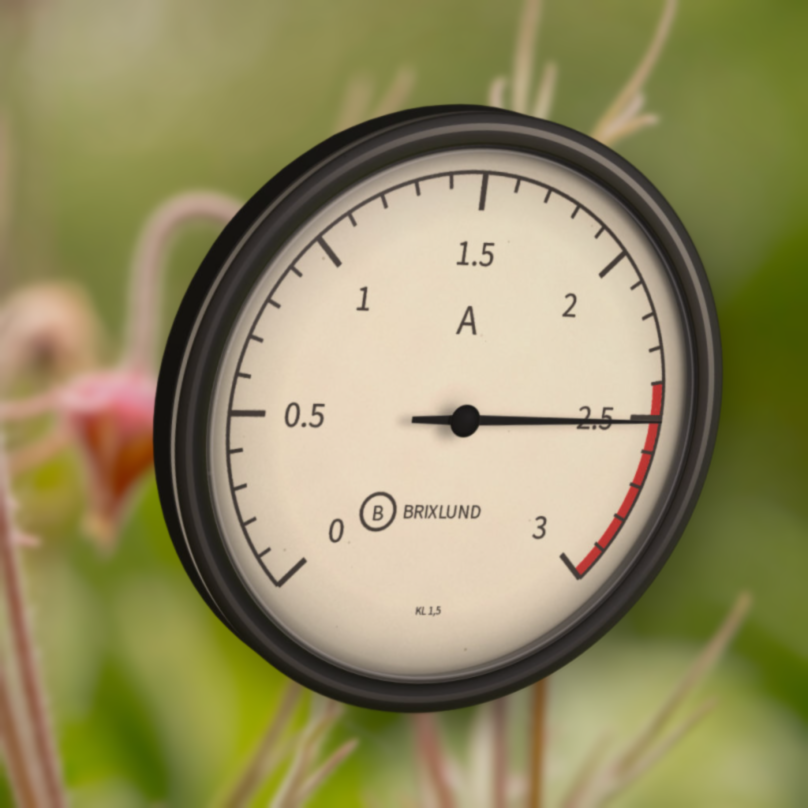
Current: 2.5 A
